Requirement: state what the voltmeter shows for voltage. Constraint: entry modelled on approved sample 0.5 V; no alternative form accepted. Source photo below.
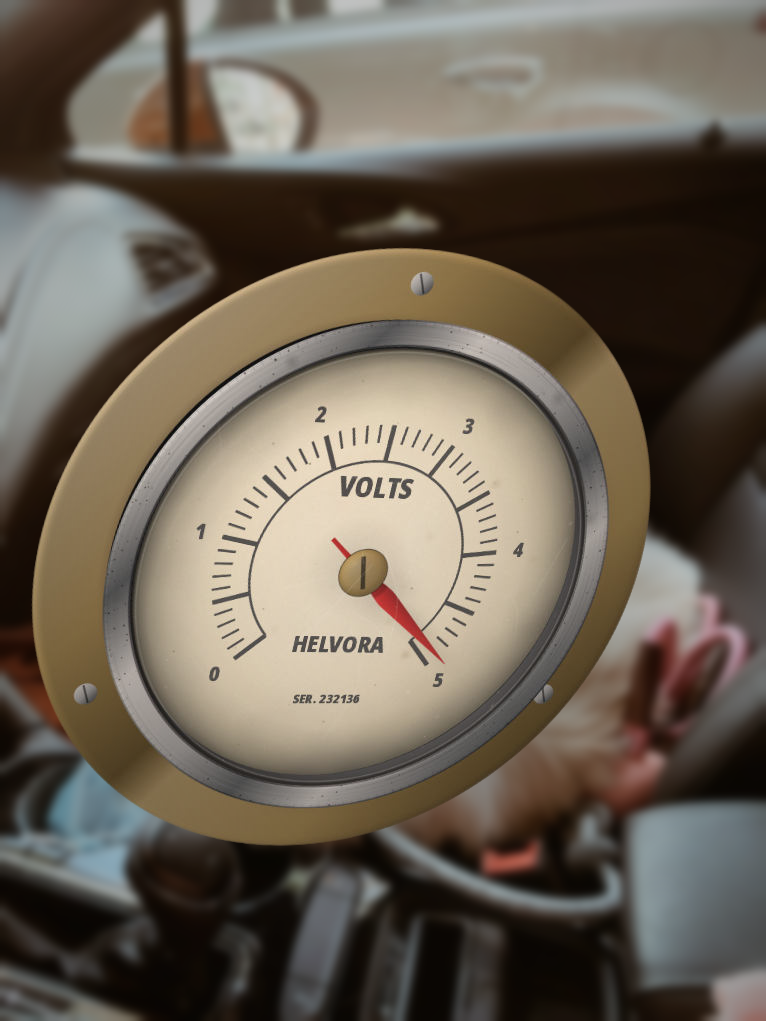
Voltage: 4.9 V
